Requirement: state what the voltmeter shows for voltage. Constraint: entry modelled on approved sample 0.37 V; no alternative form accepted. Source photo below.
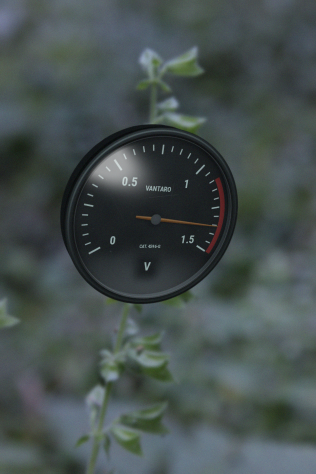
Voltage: 1.35 V
